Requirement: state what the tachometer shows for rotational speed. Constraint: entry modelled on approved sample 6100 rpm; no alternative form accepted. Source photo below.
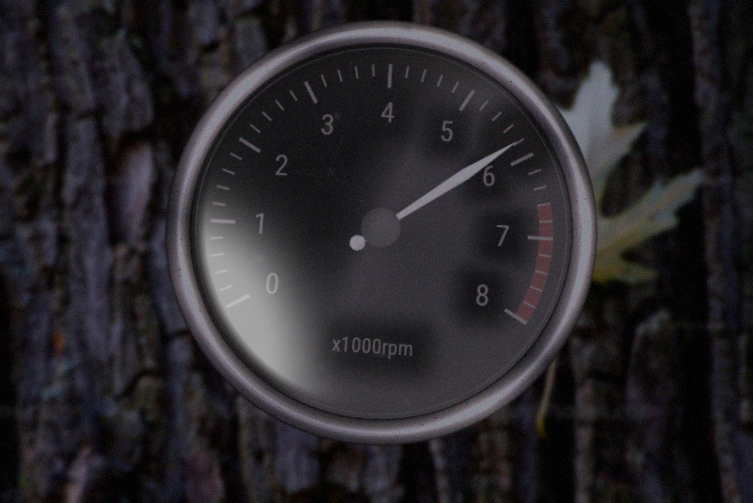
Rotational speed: 5800 rpm
